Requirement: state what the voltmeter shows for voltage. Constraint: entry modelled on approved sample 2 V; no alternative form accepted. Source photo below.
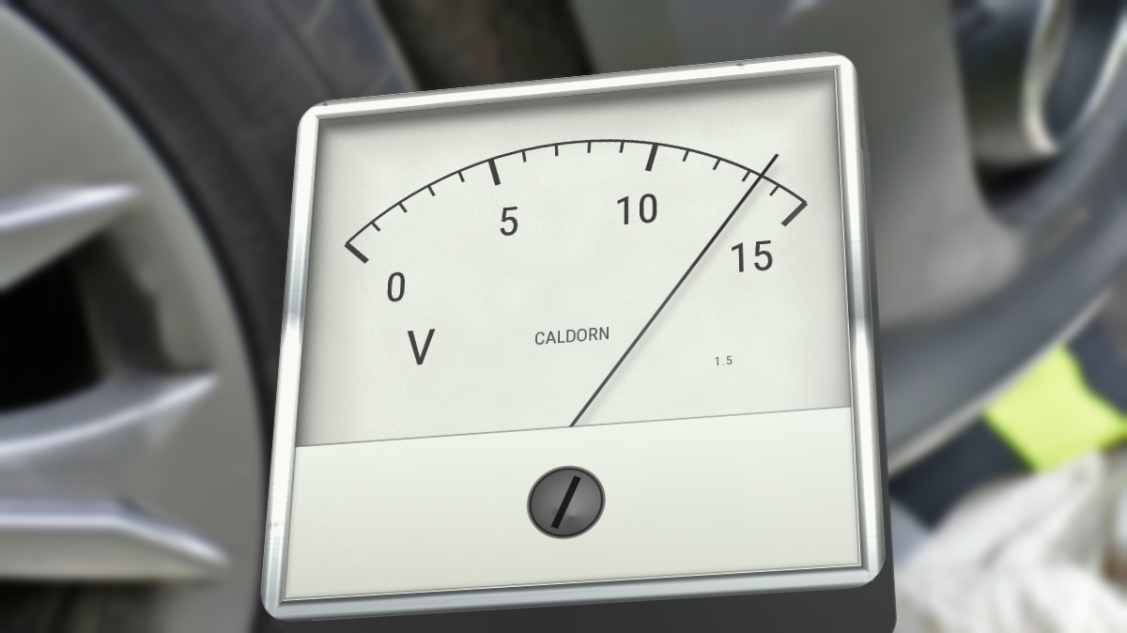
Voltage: 13.5 V
